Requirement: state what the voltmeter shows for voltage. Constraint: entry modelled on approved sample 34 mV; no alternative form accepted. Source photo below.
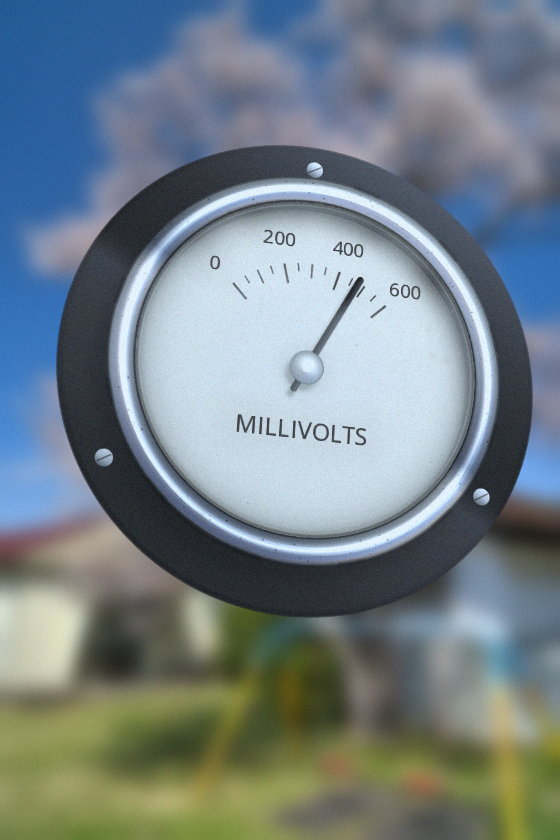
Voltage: 475 mV
